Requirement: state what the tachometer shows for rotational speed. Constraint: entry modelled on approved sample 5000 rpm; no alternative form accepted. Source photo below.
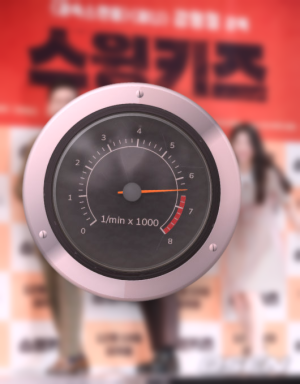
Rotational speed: 6400 rpm
